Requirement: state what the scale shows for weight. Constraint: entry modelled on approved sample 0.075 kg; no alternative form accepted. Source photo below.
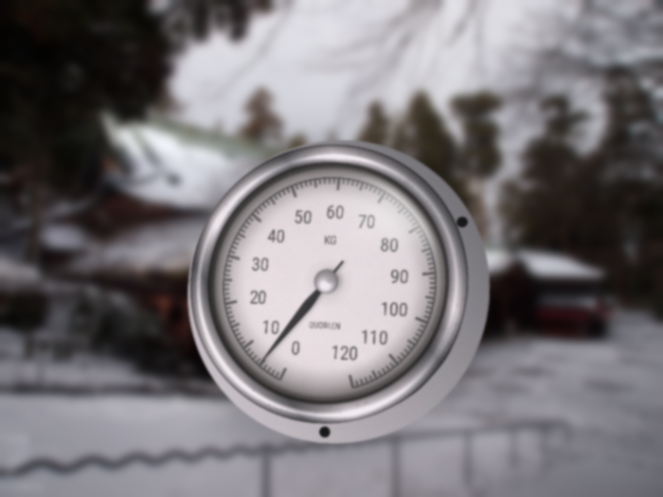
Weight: 5 kg
